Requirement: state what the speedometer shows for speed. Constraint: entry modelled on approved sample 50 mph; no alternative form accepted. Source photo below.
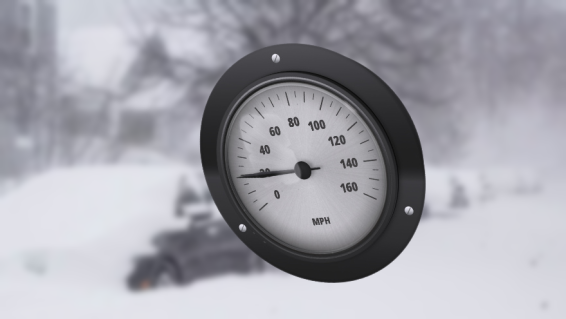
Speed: 20 mph
